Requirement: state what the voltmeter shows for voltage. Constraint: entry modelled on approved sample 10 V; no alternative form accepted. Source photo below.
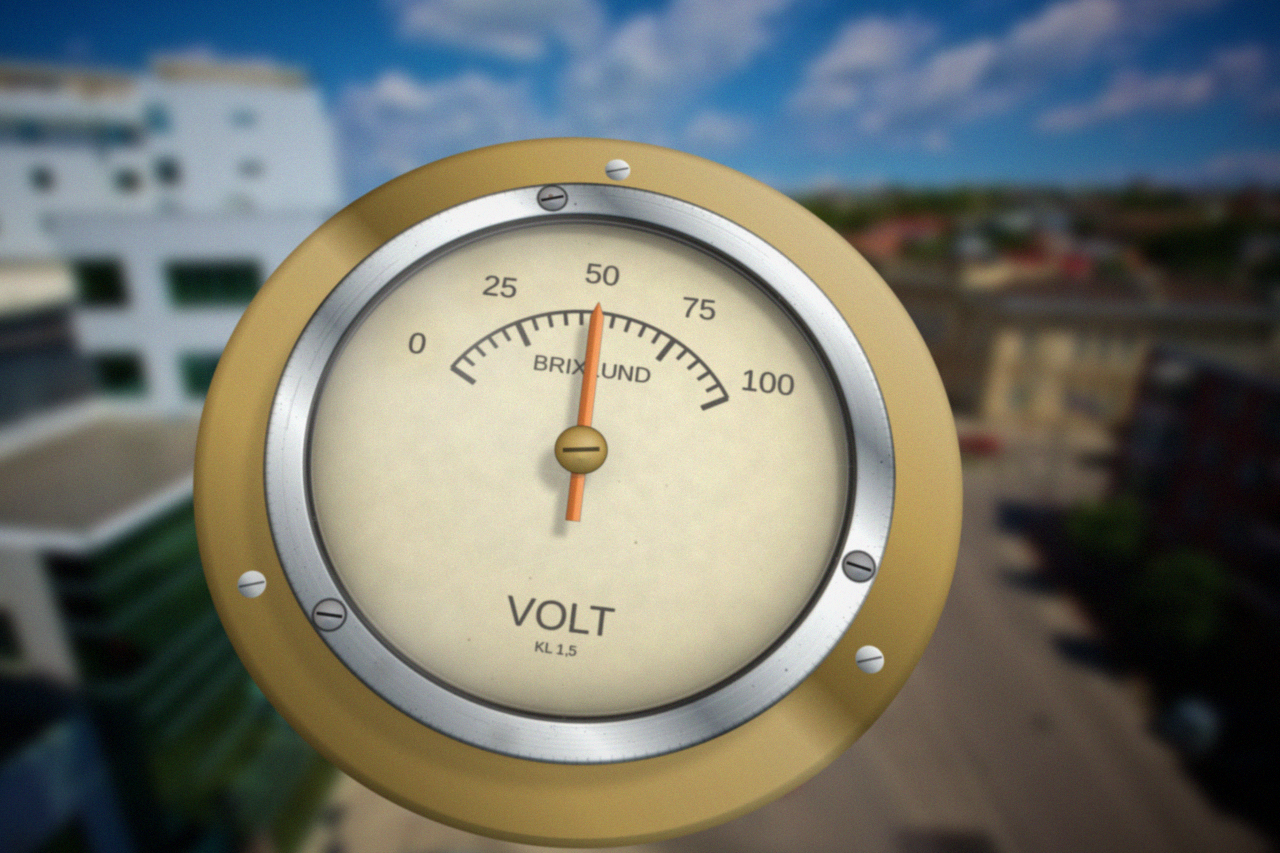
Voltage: 50 V
